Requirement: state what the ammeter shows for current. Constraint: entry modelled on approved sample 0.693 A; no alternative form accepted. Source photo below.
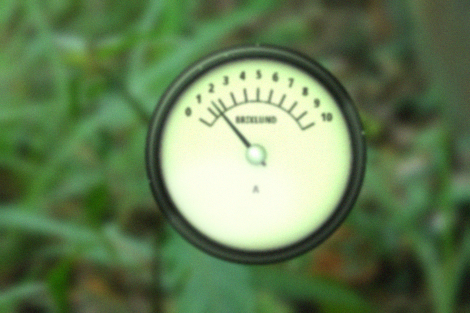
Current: 1.5 A
